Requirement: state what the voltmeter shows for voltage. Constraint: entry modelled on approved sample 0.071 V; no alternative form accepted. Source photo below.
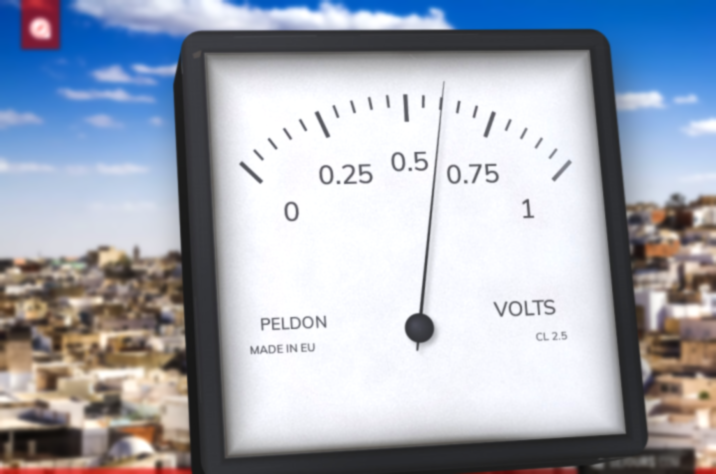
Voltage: 0.6 V
